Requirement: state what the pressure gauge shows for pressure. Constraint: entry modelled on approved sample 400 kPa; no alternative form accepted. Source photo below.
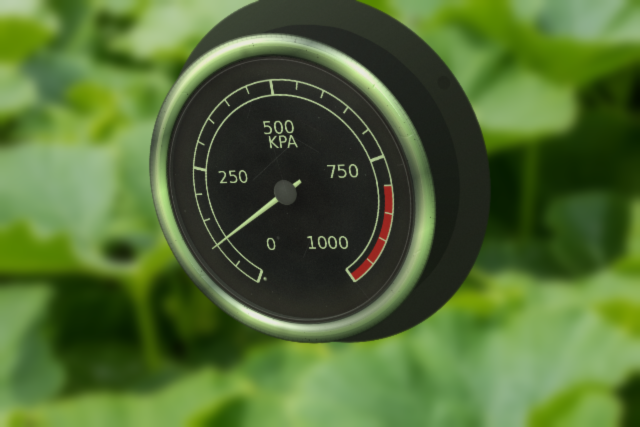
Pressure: 100 kPa
